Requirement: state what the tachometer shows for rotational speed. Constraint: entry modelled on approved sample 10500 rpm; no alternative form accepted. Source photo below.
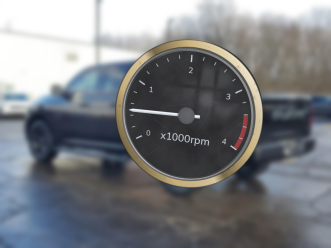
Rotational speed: 500 rpm
